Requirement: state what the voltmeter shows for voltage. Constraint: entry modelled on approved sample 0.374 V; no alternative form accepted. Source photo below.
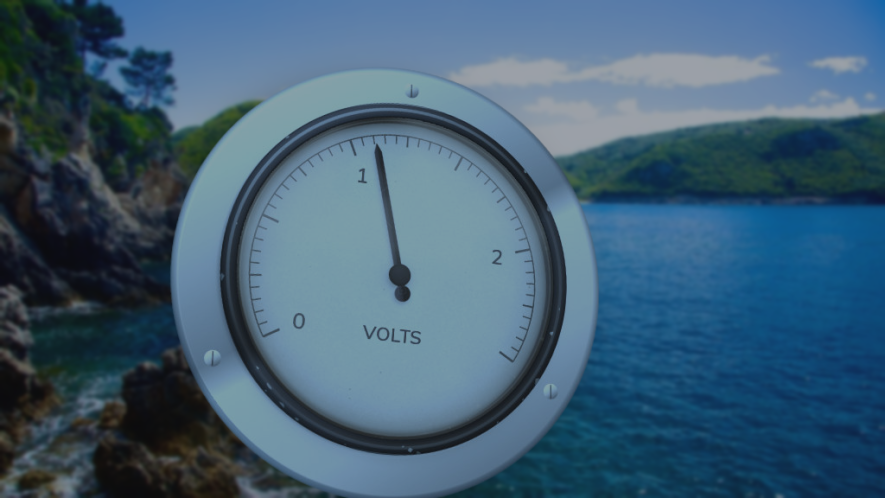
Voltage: 1.1 V
